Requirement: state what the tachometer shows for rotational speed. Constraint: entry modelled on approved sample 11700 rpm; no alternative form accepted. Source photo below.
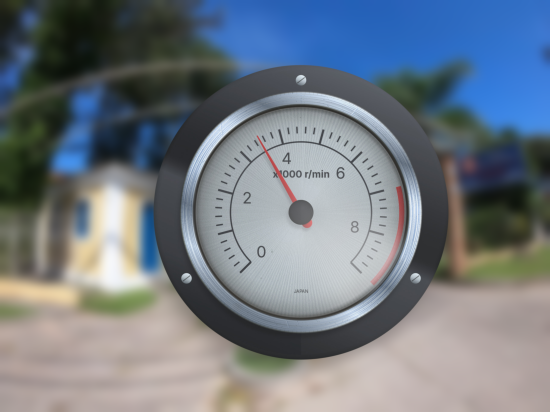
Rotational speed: 3500 rpm
